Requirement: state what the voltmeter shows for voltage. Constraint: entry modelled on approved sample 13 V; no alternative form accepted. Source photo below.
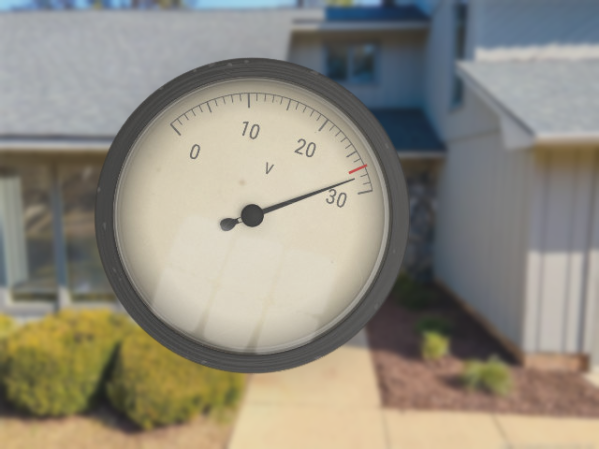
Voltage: 28 V
